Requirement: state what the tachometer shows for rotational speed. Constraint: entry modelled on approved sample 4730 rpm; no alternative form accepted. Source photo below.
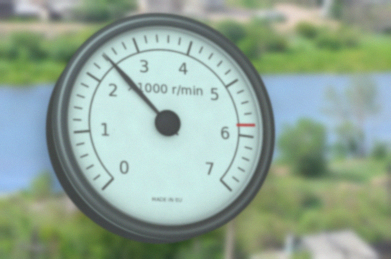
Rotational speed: 2400 rpm
